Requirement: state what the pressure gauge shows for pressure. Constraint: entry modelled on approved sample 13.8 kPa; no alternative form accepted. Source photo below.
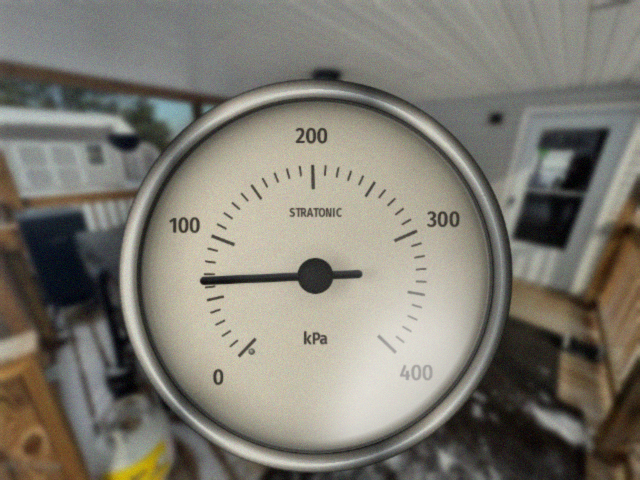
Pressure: 65 kPa
